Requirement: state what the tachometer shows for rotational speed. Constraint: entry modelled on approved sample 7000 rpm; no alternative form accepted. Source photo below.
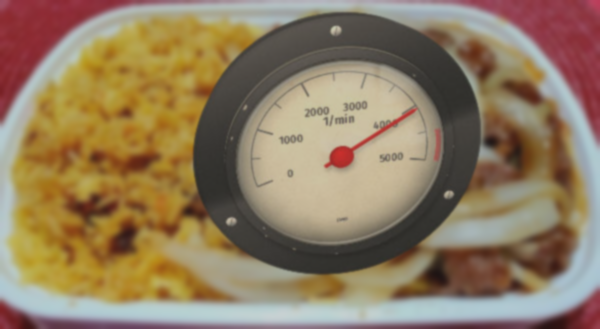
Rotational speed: 4000 rpm
